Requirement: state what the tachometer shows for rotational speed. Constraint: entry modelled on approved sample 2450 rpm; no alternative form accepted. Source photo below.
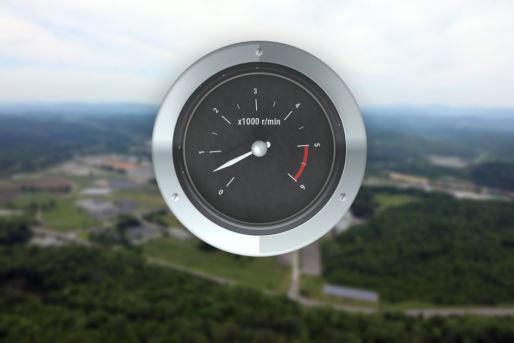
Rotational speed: 500 rpm
